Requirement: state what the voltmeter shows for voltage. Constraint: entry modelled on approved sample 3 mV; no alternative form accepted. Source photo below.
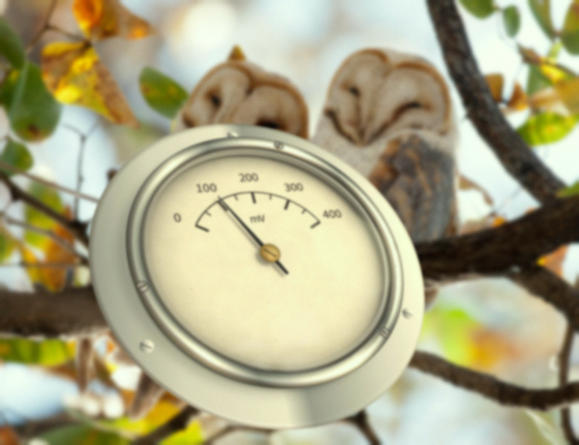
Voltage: 100 mV
